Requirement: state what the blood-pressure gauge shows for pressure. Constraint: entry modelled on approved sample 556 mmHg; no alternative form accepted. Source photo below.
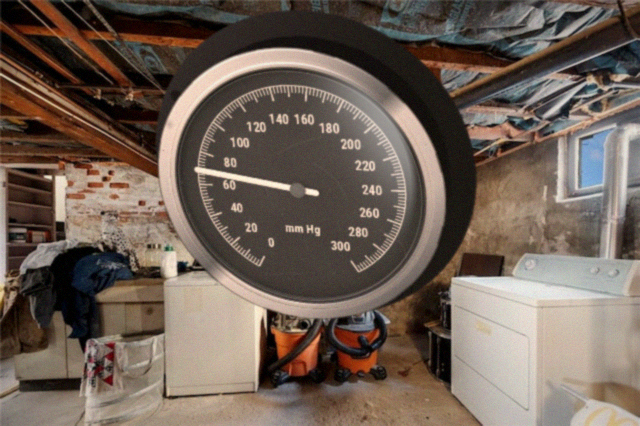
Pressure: 70 mmHg
